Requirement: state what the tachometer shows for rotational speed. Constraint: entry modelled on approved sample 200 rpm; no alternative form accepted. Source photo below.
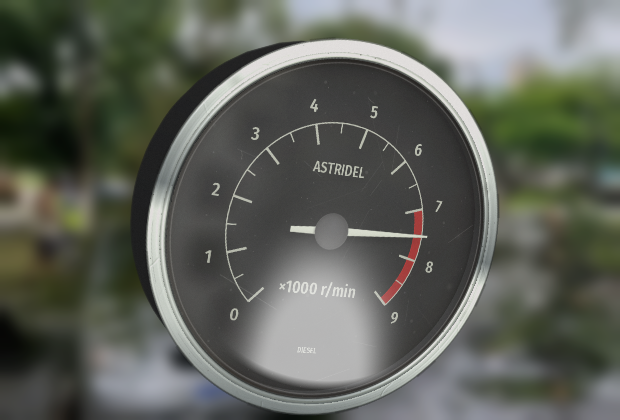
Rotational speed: 7500 rpm
